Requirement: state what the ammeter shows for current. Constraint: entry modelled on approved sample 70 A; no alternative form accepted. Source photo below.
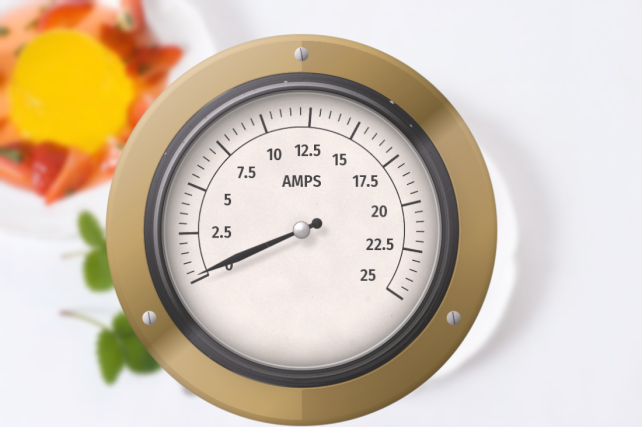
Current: 0.25 A
